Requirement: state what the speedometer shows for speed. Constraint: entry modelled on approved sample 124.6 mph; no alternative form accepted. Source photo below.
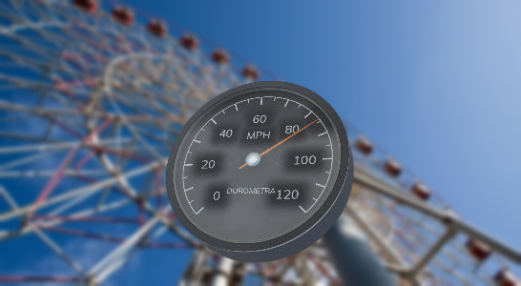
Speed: 85 mph
